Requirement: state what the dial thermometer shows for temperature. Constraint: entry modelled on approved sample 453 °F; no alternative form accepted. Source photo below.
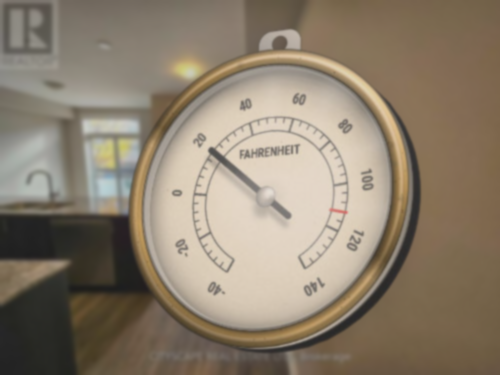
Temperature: 20 °F
